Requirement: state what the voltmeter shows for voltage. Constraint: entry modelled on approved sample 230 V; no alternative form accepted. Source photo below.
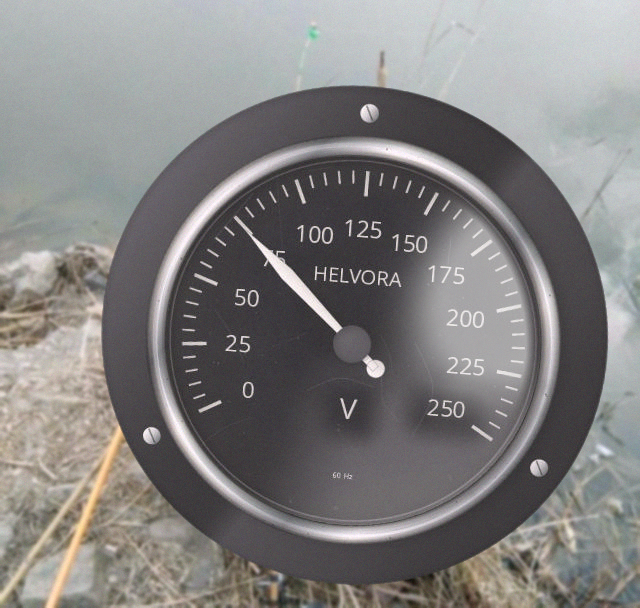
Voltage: 75 V
